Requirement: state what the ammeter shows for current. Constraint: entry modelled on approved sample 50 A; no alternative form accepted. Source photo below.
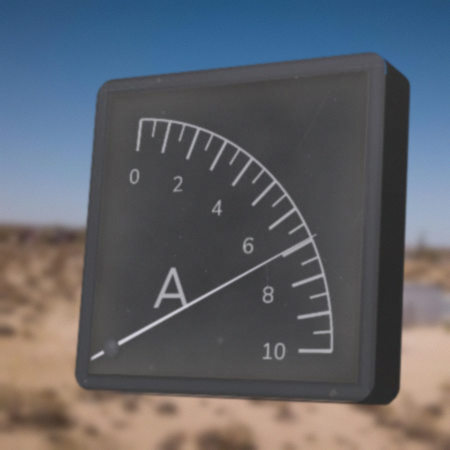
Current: 7 A
